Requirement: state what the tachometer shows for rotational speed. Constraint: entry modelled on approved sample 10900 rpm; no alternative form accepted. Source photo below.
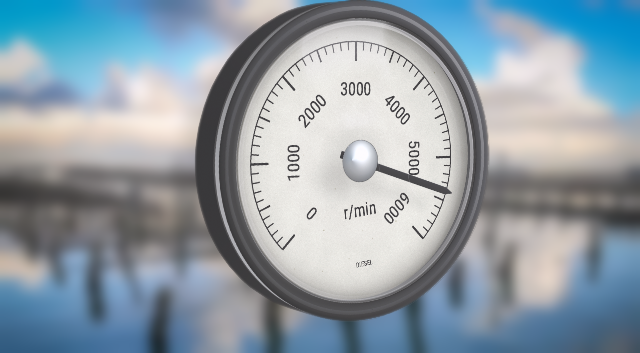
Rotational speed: 5400 rpm
